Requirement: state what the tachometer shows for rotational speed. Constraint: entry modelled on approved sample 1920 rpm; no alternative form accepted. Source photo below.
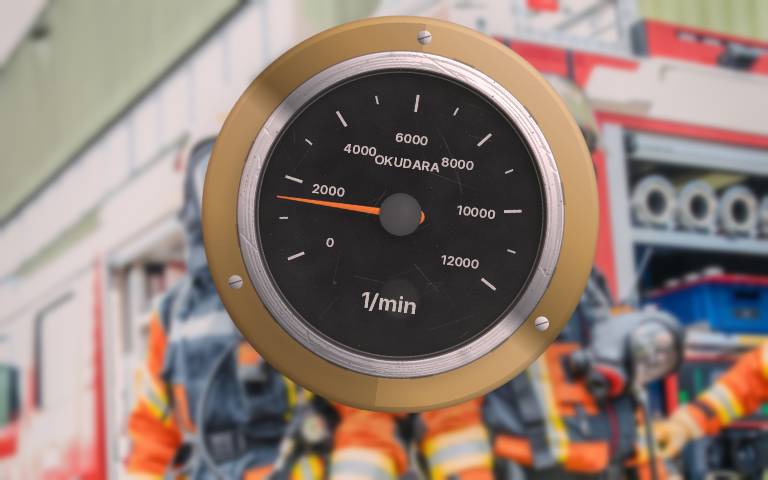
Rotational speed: 1500 rpm
